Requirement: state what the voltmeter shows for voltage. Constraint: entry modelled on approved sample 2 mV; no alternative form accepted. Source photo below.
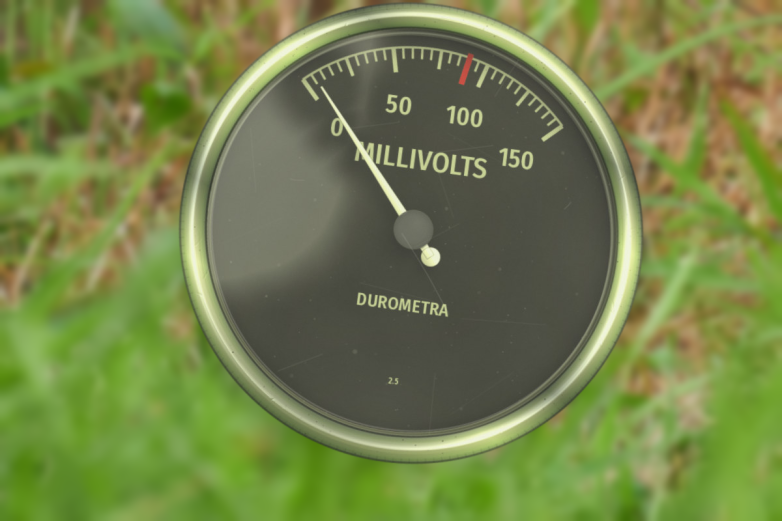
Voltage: 5 mV
